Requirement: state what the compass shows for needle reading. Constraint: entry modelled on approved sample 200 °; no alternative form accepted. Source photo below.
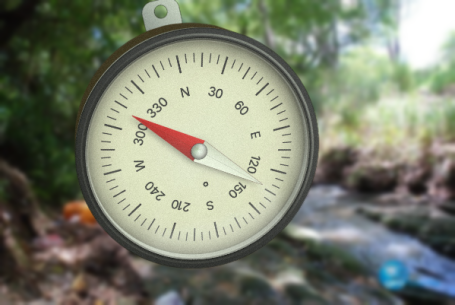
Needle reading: 312.5 °
